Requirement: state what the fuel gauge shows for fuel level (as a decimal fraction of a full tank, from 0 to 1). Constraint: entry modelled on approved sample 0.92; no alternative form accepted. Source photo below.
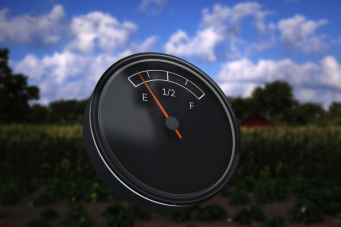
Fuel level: 0.125
